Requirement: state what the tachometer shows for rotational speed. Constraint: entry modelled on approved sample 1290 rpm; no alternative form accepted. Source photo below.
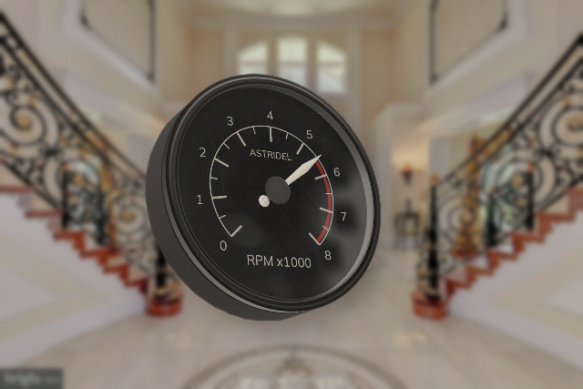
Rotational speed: 5500 rpm
